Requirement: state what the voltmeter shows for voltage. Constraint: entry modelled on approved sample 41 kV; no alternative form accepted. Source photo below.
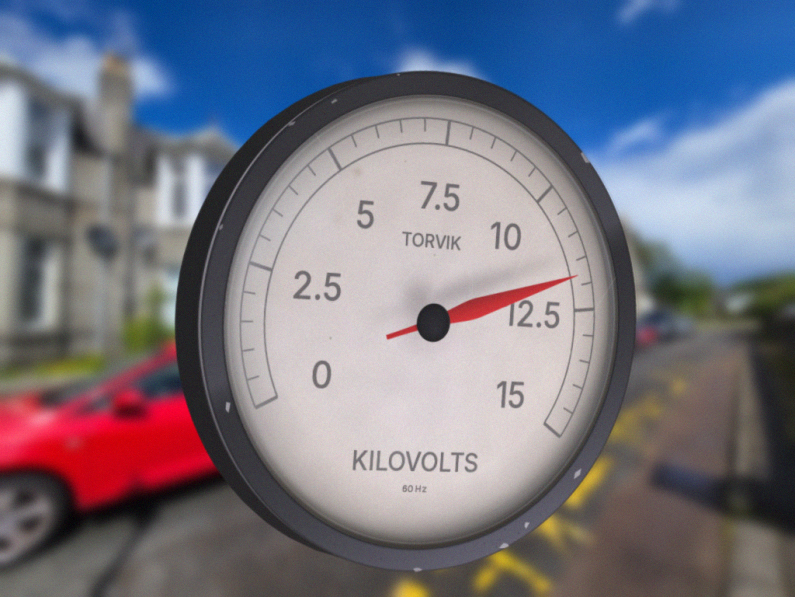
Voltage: 11.75 kV
